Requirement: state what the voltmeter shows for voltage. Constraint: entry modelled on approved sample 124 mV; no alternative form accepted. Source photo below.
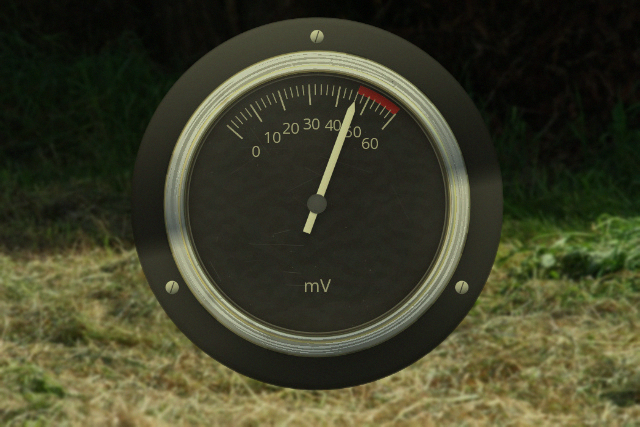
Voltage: 46 mV
